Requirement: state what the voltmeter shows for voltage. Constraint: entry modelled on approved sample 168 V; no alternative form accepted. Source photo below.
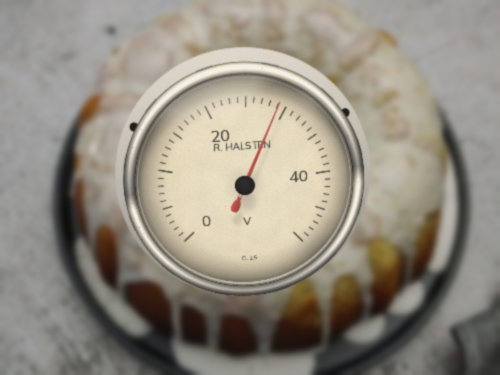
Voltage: 29 V
